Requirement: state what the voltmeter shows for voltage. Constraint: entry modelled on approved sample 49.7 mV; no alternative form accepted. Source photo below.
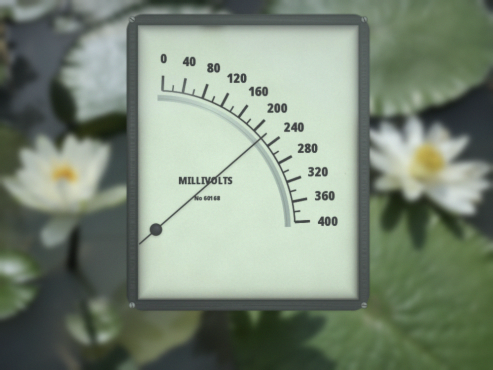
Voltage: 220 mV
